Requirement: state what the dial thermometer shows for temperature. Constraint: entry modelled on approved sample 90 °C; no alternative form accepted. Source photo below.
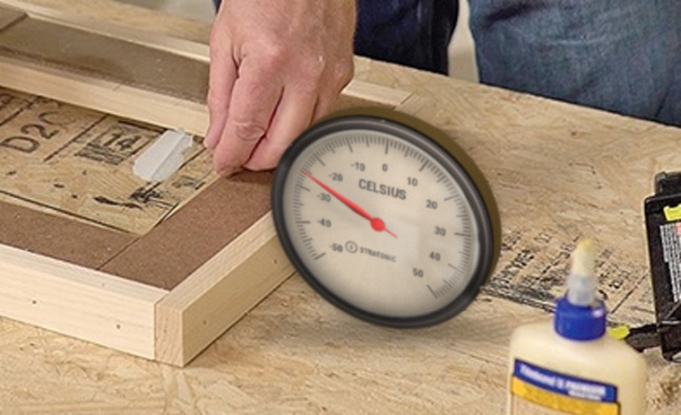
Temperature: -25 °C
